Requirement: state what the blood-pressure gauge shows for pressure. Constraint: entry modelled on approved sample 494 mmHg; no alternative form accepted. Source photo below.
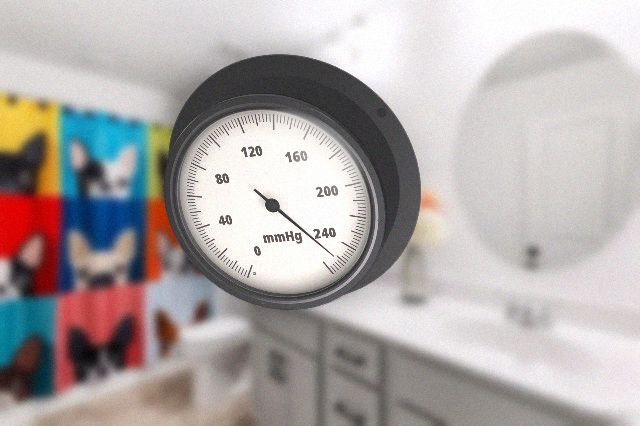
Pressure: 250 mmHg
